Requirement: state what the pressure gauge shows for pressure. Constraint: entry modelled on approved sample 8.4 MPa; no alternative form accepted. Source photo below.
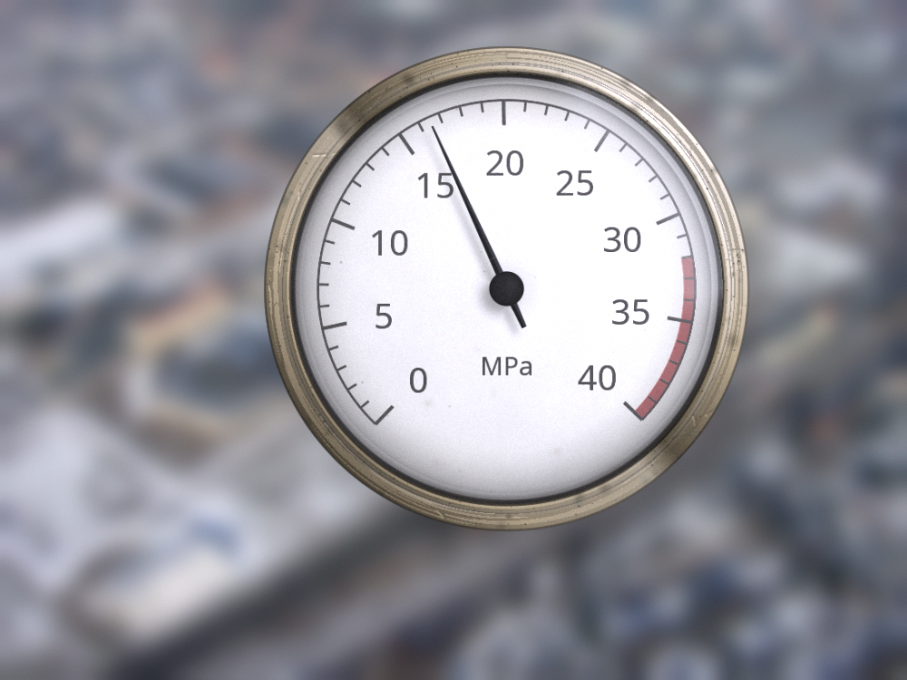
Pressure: 16.5 MPa
